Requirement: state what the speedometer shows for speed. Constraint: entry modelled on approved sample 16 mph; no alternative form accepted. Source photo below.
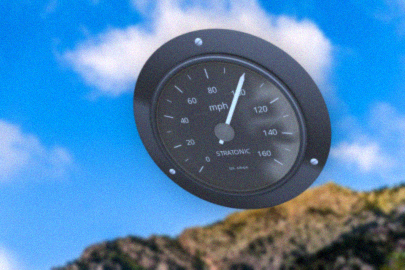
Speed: 100 mph
